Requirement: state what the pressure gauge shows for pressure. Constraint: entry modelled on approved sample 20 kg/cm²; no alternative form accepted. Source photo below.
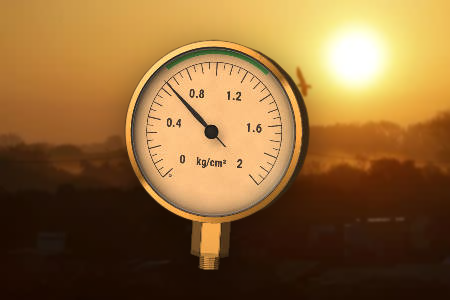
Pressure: 0.65 kg/cm²
